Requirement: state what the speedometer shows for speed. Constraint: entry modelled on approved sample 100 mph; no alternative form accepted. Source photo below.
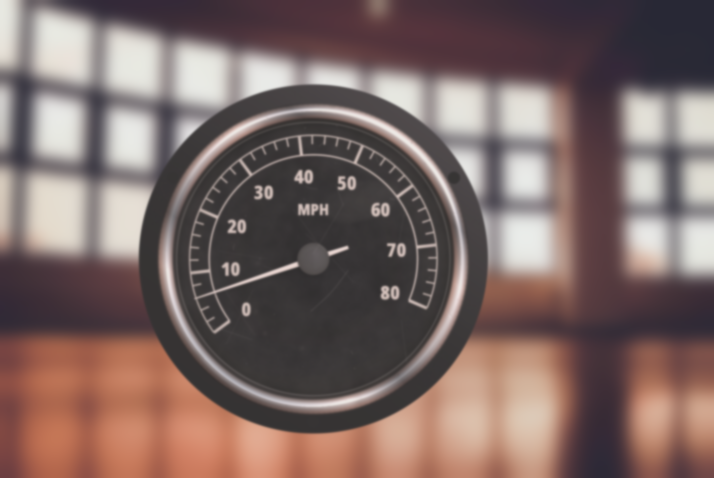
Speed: 6 mph
